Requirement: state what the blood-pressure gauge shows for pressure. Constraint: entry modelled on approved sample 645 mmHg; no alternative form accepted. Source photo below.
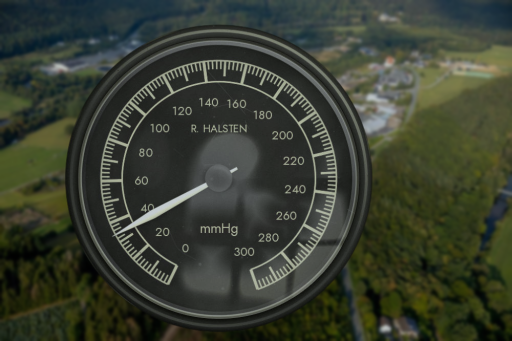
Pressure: 34 mmHg
